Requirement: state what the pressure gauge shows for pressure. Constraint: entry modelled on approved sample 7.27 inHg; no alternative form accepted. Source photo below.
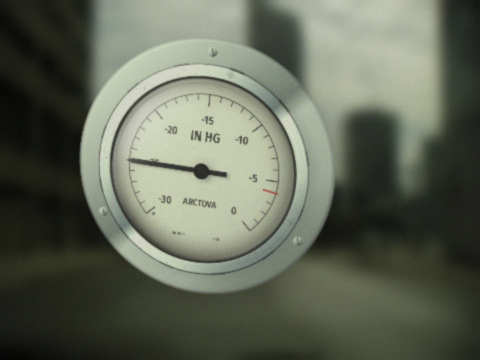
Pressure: -25 inHg
